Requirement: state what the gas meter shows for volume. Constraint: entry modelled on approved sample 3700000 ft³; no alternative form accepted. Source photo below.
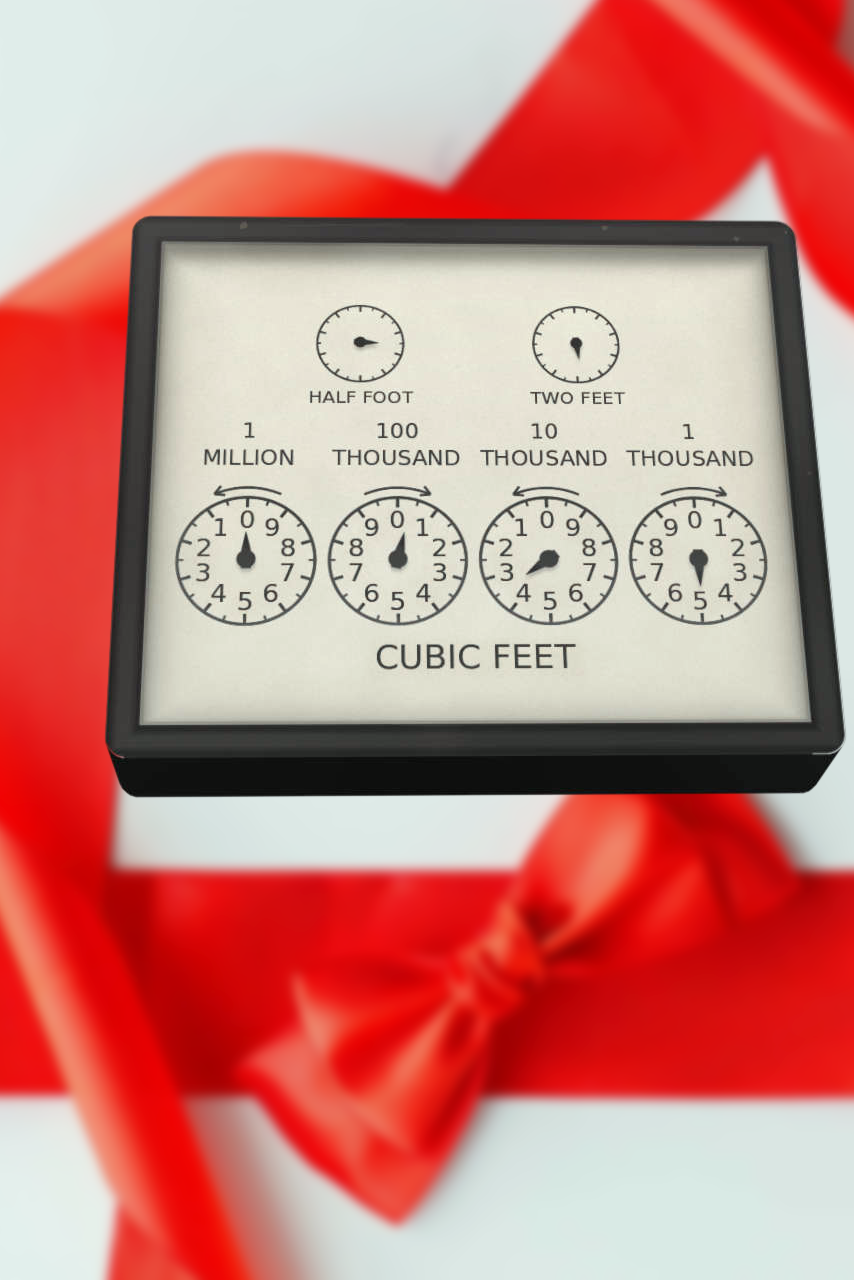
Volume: 3500 ft³
